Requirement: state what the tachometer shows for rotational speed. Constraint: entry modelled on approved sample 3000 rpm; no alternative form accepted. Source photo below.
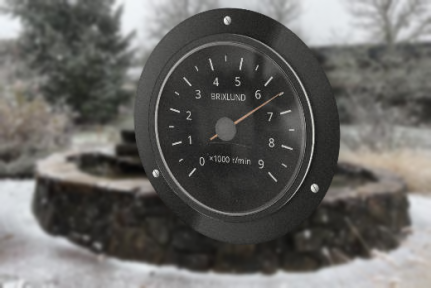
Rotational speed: 6500 rpm
